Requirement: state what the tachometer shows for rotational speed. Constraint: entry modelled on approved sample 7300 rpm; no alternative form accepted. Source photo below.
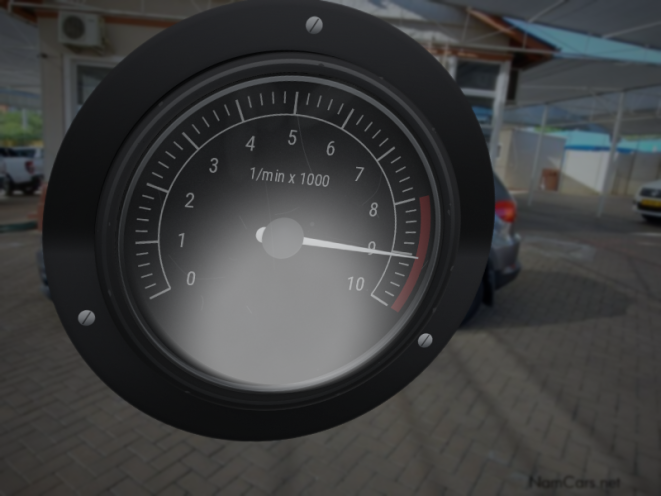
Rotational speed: 9000 rpm
